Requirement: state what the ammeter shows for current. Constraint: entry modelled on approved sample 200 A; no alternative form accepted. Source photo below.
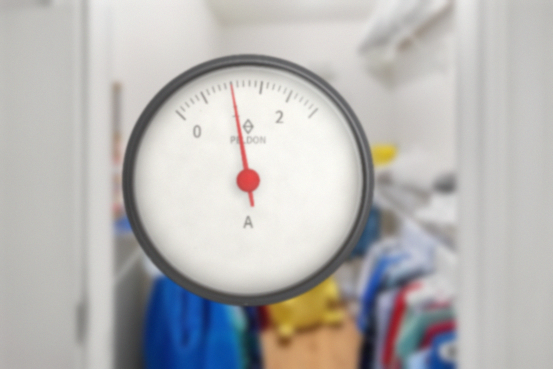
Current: 1 A
